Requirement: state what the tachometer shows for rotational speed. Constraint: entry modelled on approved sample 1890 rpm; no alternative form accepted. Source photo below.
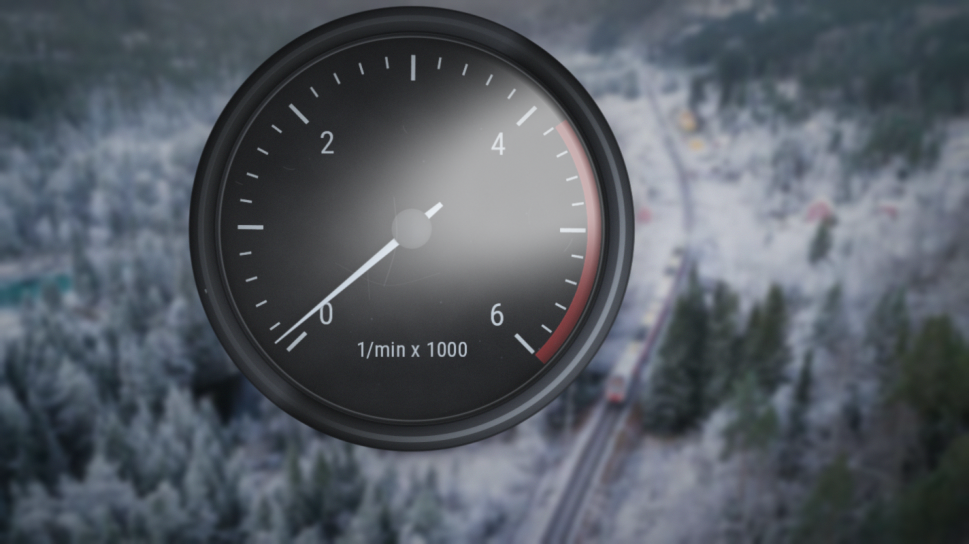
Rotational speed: 100 rpm
